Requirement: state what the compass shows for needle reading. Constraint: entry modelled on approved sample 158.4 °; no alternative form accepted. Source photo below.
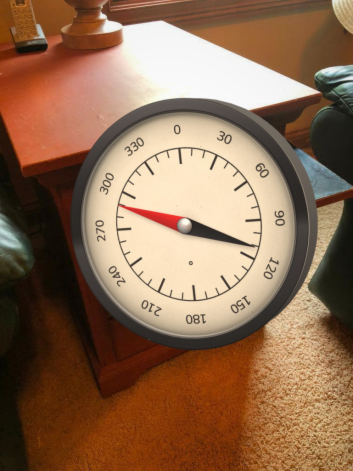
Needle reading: 290 °
